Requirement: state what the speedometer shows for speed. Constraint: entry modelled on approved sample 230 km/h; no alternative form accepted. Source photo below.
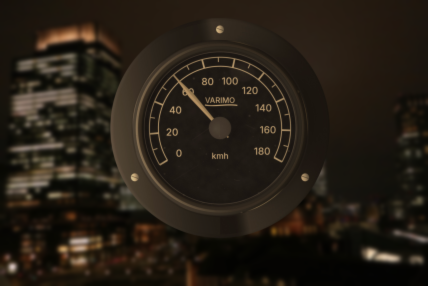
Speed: 60 km/h
